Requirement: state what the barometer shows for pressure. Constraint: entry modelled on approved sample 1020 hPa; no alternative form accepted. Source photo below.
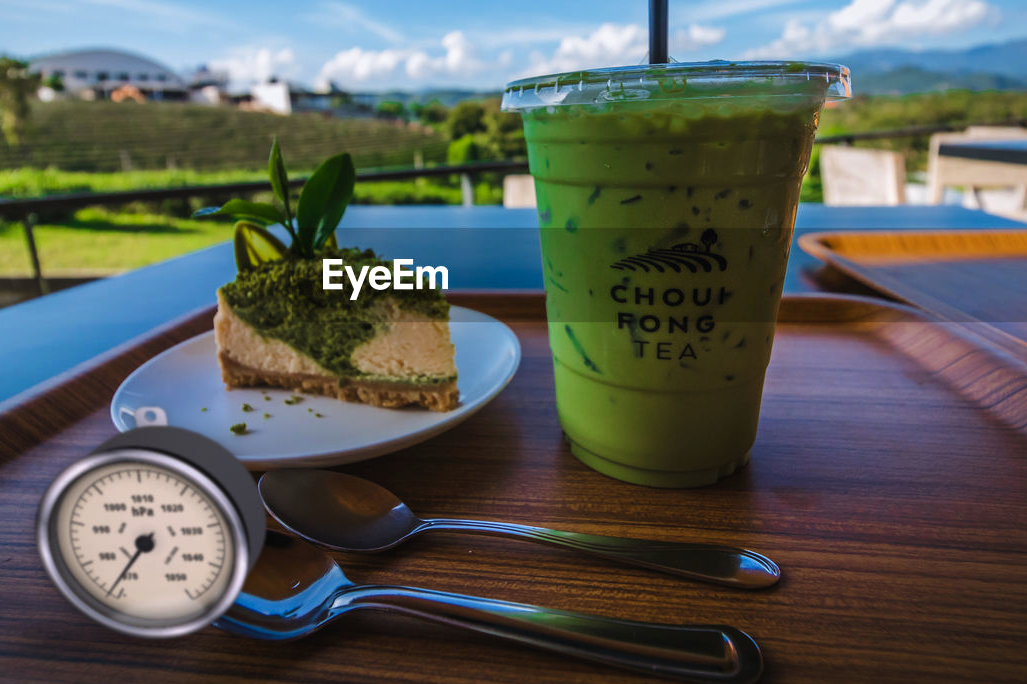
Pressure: 972 hPa
